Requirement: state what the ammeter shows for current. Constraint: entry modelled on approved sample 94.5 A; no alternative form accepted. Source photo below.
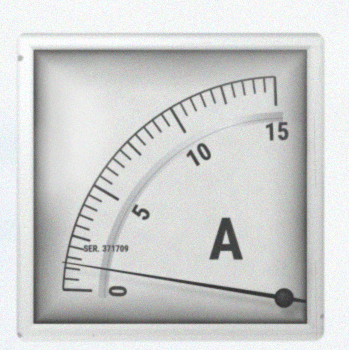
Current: 1.25 A
